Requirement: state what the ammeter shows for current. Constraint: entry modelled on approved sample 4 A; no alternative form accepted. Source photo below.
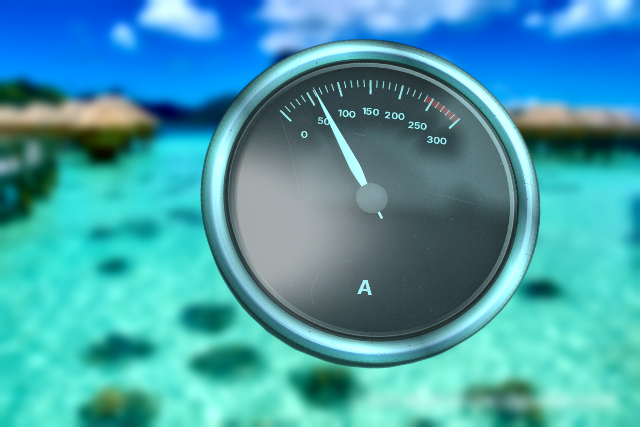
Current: 60 A
